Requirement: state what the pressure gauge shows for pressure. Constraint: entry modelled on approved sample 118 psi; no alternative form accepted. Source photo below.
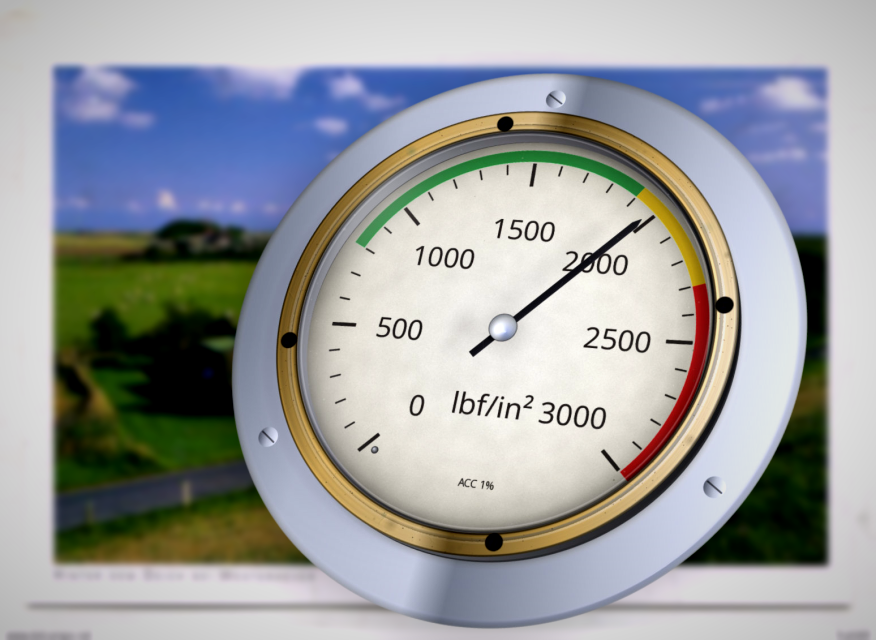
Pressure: 2000 psi
